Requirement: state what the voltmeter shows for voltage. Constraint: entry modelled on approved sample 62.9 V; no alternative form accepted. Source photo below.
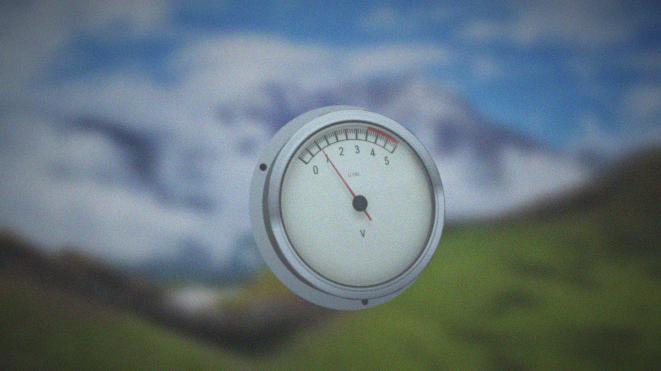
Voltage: 1 V
